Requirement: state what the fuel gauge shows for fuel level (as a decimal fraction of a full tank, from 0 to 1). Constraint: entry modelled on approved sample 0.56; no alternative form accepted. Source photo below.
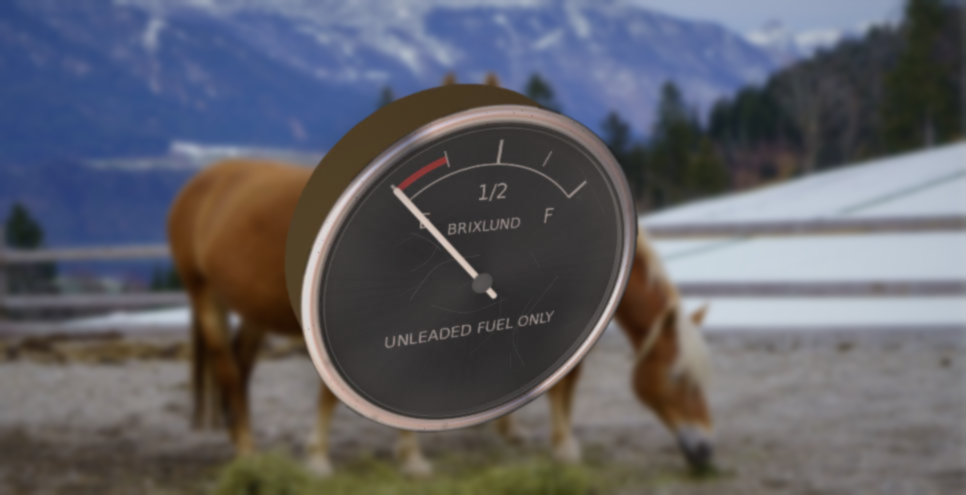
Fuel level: 0
